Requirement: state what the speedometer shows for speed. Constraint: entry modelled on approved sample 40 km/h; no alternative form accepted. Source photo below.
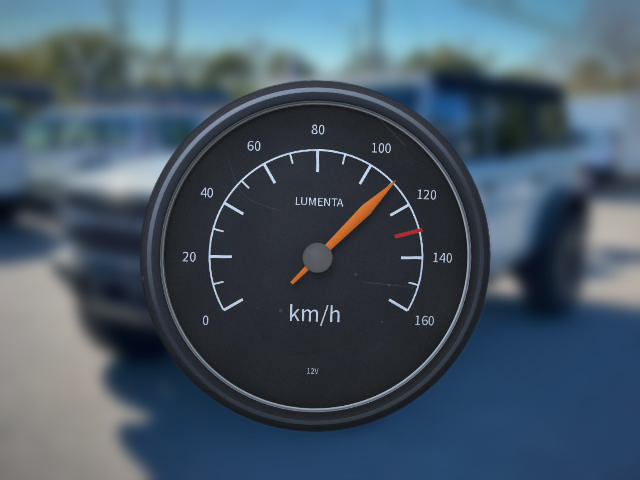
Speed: 110 km/h
